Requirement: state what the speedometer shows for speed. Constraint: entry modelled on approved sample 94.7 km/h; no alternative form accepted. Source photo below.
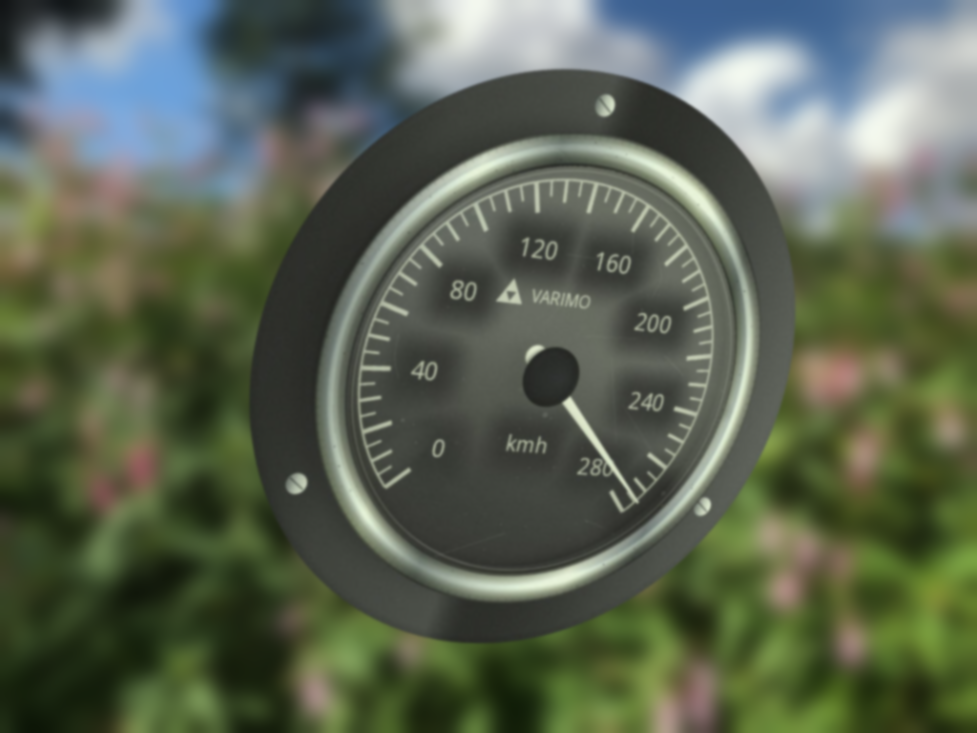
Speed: 275 km/h
